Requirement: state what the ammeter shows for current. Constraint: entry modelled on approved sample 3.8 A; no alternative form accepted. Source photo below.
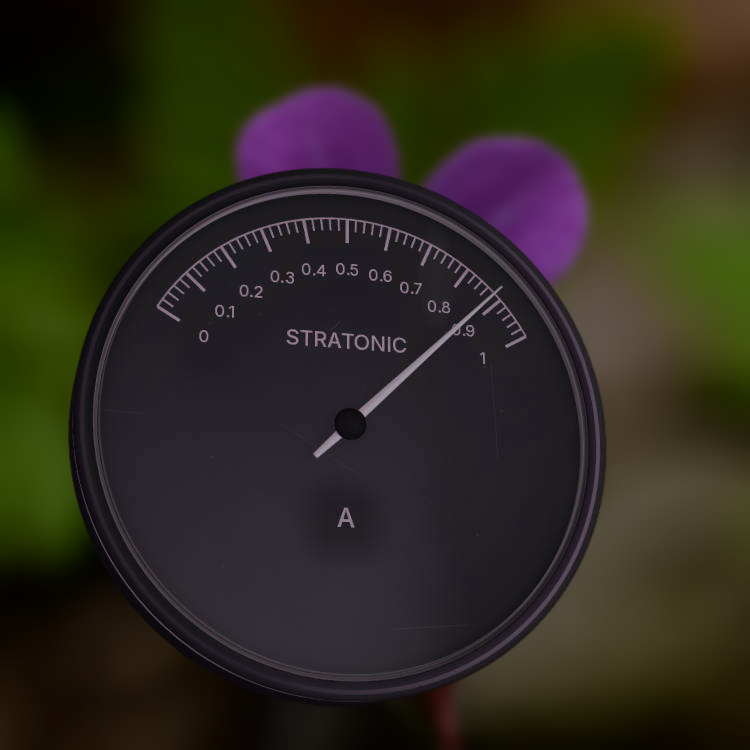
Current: 0.88 A
